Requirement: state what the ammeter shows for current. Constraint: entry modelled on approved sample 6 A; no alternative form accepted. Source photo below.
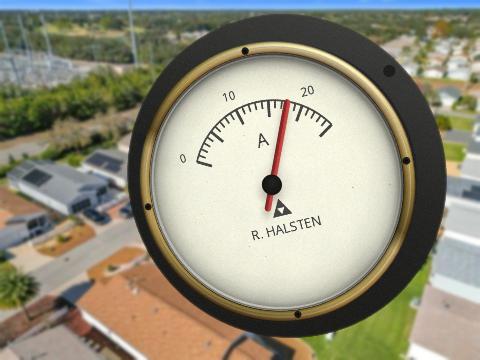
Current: 18 A
